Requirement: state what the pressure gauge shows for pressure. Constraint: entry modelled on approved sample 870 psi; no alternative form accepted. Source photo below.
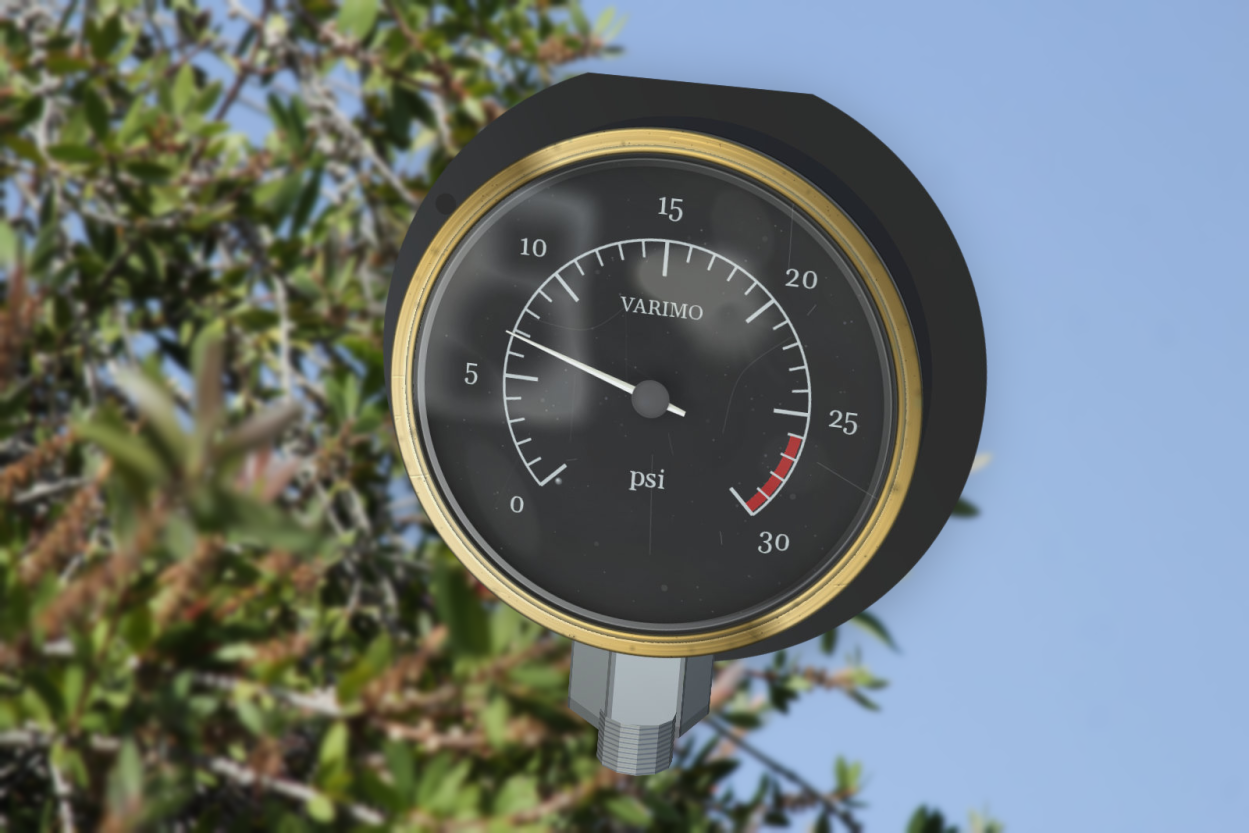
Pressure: 7 psi
